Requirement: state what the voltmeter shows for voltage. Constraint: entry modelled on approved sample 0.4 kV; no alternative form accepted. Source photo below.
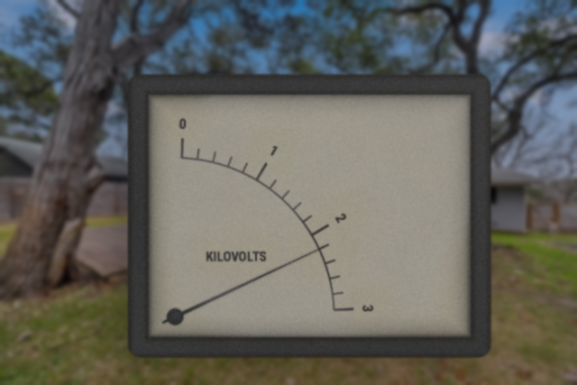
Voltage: 2.2 kV
